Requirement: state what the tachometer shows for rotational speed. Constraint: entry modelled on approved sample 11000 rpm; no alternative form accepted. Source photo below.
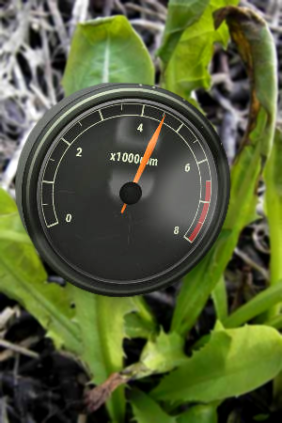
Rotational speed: 4500 rpm
